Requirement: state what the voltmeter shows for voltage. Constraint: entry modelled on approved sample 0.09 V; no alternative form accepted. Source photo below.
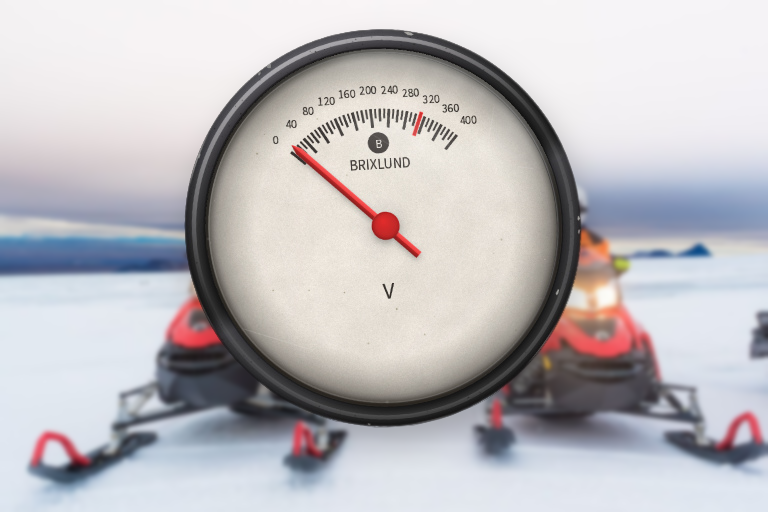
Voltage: 10 V
